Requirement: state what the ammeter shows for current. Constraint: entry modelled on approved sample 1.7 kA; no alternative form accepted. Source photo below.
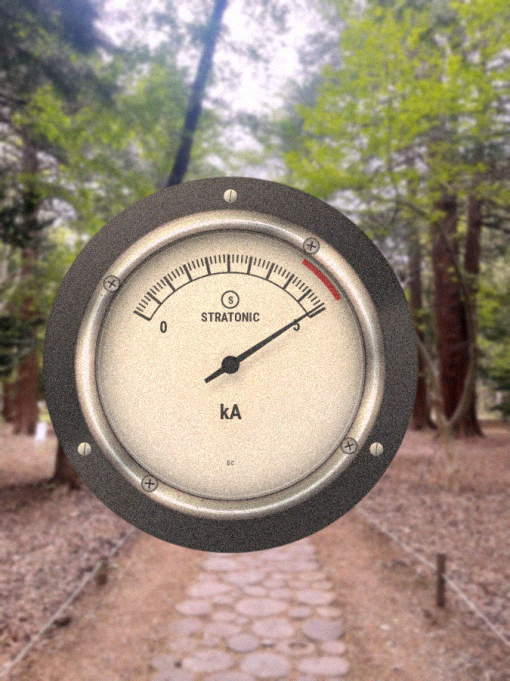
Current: 4.9 kA
